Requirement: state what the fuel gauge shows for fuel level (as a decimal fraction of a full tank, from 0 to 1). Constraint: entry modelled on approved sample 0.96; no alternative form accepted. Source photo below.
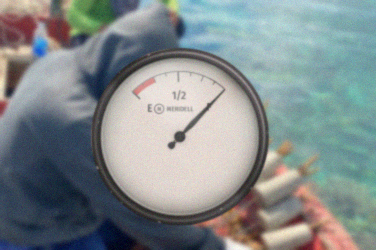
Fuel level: 1
